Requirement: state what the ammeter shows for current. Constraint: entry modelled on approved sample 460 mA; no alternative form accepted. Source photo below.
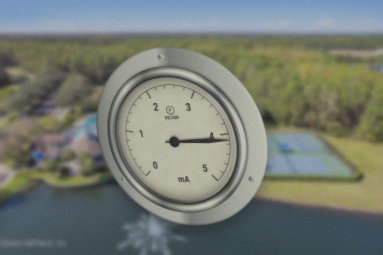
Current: 4.1 mA
